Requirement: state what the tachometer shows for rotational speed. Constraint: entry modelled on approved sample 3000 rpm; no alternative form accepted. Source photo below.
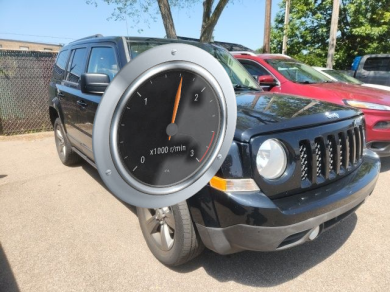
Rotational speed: 1600 rpm
